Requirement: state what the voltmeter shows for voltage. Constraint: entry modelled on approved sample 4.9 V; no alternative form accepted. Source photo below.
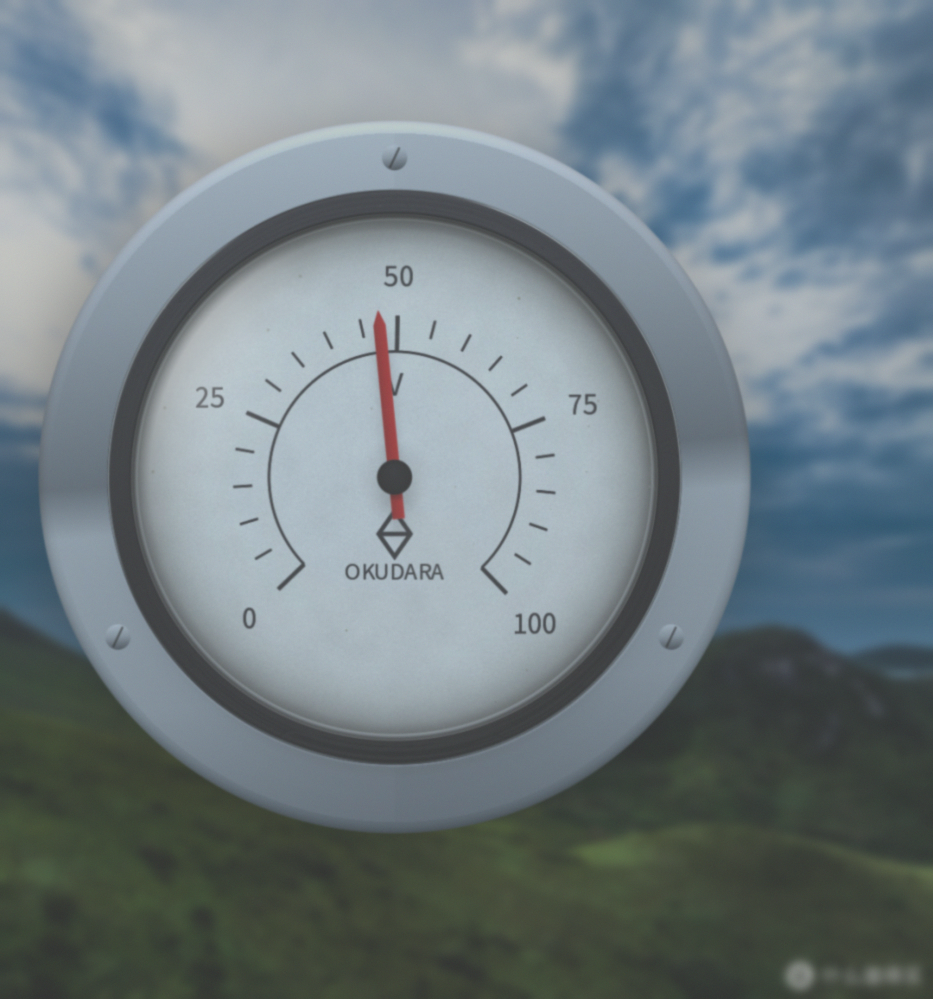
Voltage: 47.5 V
